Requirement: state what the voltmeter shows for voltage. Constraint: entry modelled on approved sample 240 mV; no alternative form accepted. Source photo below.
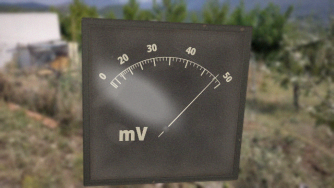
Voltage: 48 mV
